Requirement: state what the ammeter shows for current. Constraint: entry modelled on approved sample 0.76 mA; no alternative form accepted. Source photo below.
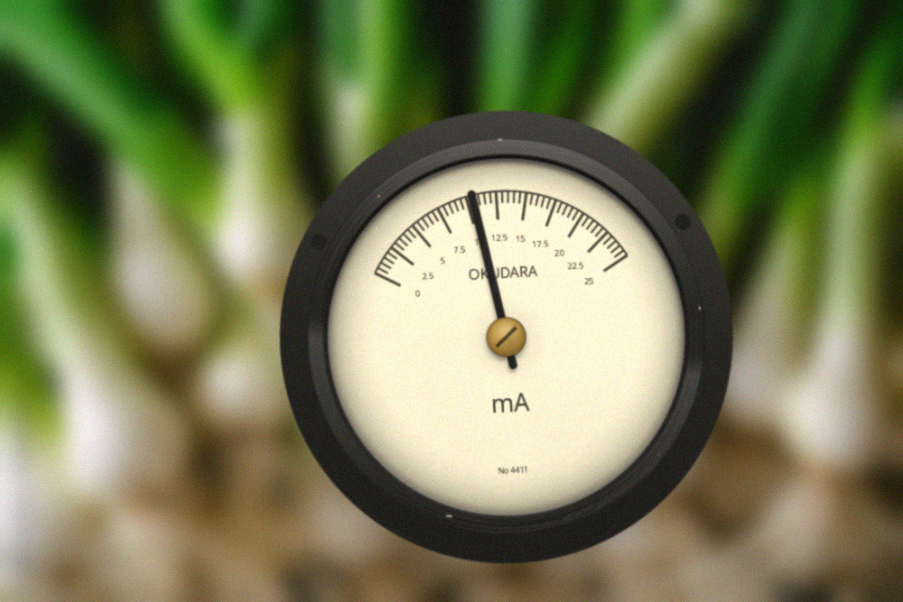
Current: 10.5 mA
